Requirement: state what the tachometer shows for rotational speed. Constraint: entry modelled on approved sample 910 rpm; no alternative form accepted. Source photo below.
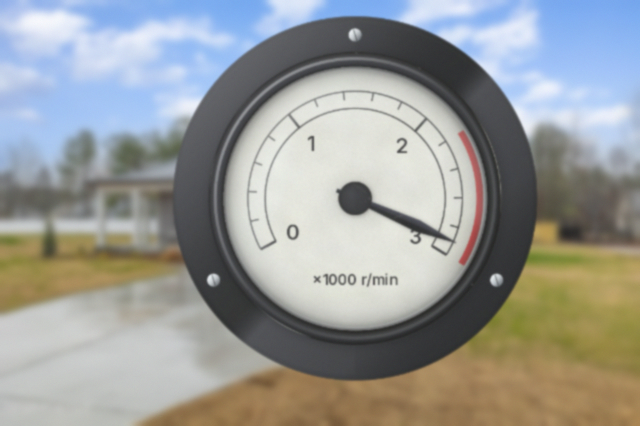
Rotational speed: 2900 rpm
